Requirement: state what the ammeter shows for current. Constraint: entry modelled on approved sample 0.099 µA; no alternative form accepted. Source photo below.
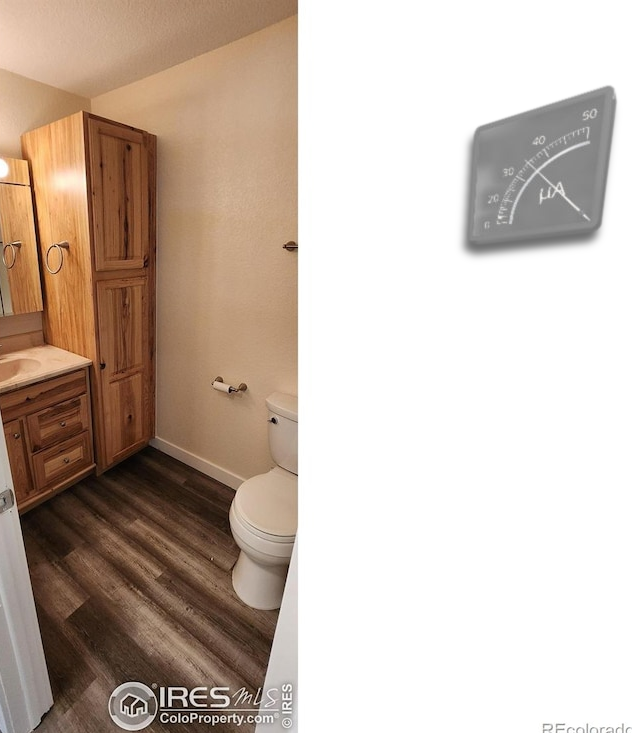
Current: 35 µA
